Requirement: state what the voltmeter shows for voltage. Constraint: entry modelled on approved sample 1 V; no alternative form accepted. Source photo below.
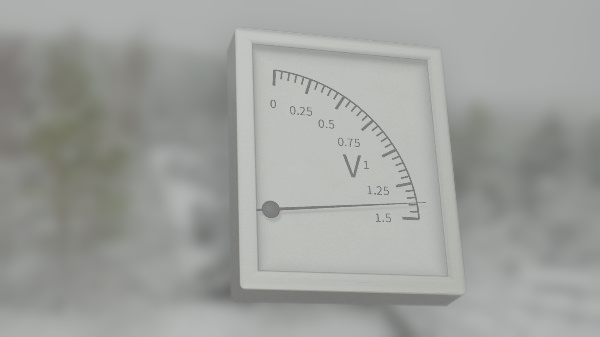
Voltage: 1.4 V
